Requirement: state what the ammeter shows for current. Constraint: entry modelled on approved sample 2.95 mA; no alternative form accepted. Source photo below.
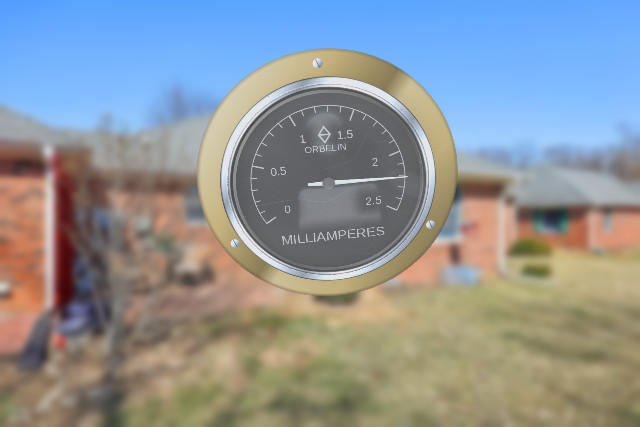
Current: 2.2 mA
